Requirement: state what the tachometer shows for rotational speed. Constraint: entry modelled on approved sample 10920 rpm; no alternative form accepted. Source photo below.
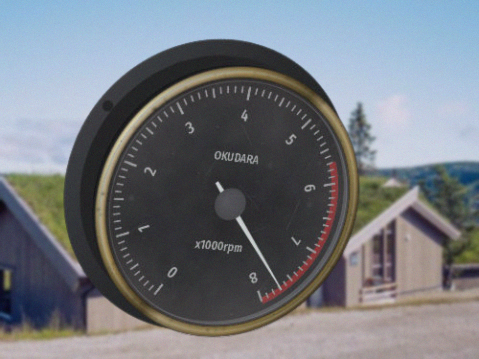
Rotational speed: 7700 rpm
